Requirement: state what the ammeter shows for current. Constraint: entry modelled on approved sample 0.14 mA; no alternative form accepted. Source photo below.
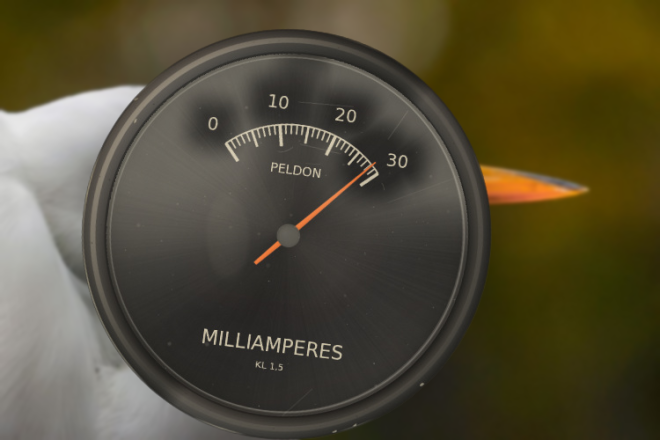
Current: 28 mA
